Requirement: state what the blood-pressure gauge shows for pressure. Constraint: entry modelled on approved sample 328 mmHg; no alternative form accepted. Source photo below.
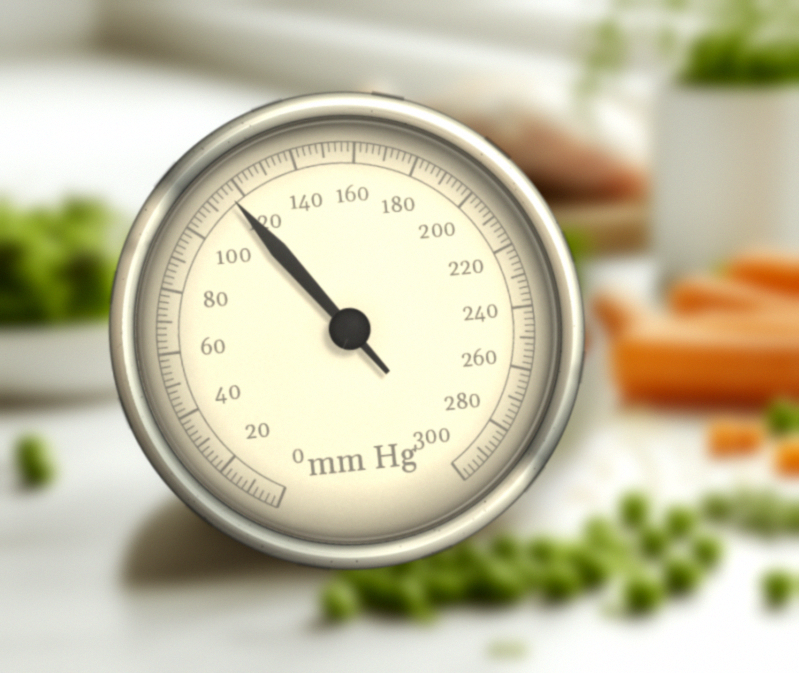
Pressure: 116 mmHg
